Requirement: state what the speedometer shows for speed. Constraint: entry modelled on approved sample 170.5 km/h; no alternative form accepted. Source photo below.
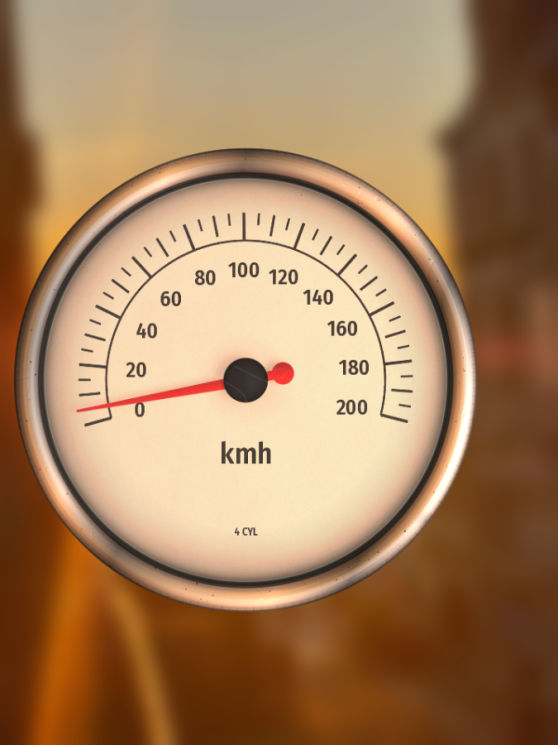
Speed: 5 km/h
